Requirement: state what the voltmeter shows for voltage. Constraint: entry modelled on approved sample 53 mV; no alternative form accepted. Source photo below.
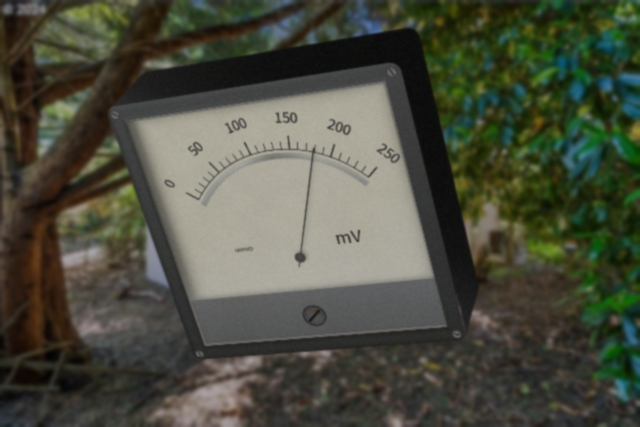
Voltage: 180 mV
